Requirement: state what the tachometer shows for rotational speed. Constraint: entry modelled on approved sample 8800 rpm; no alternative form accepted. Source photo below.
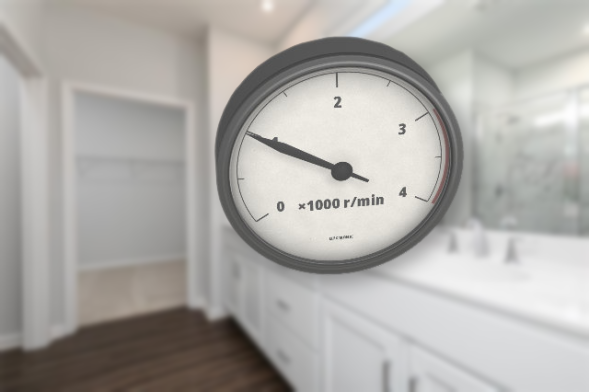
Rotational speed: 1000 rpm
